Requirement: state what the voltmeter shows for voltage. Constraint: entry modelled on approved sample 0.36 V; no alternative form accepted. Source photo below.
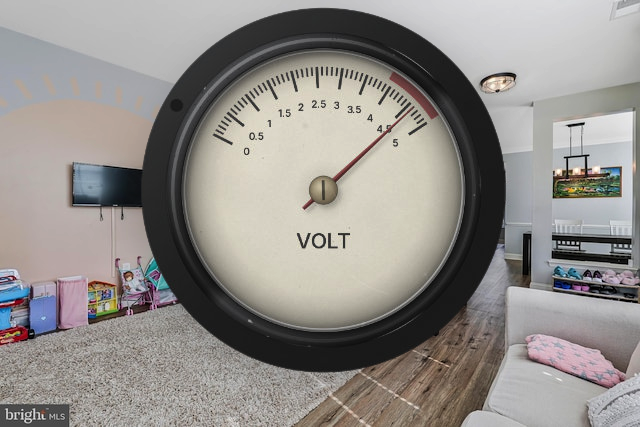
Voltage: 4.6 V
